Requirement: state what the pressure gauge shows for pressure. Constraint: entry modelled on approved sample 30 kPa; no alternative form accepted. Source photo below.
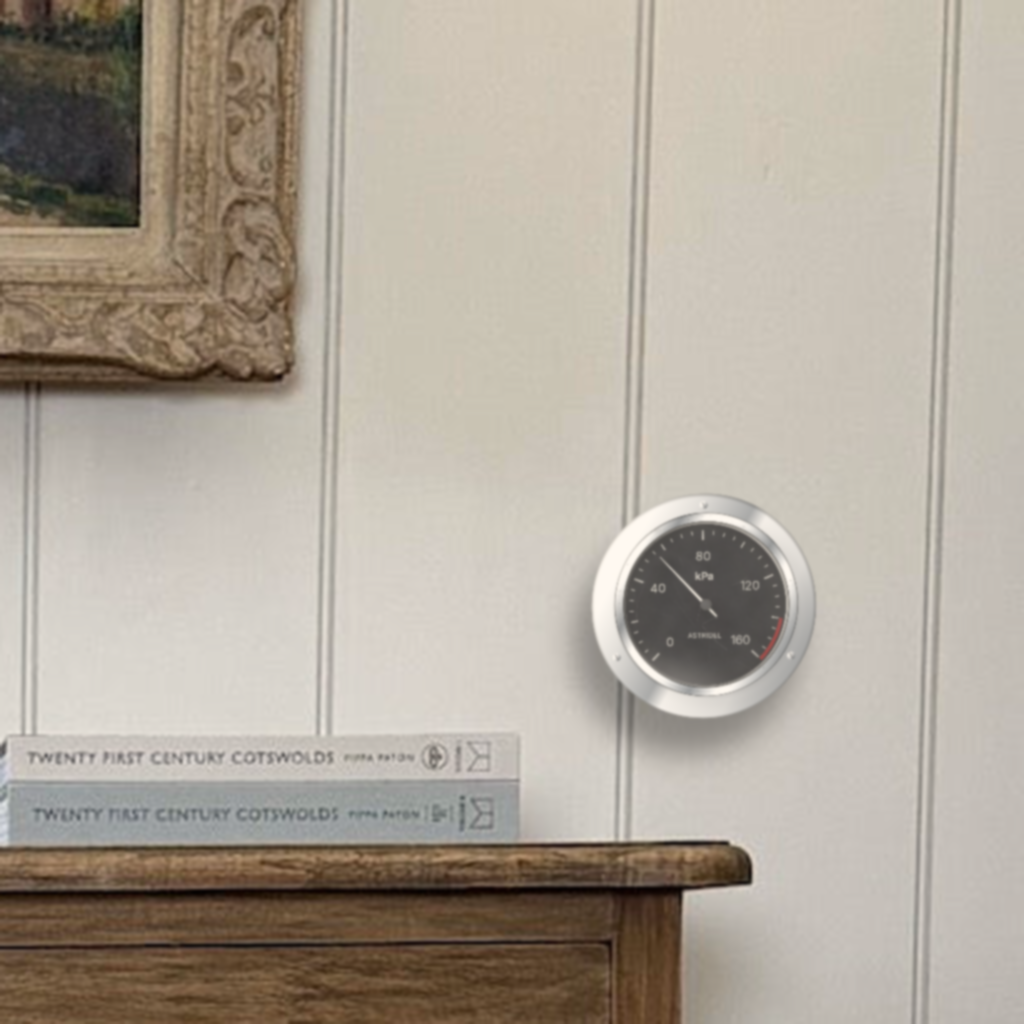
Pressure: 55 kPa
